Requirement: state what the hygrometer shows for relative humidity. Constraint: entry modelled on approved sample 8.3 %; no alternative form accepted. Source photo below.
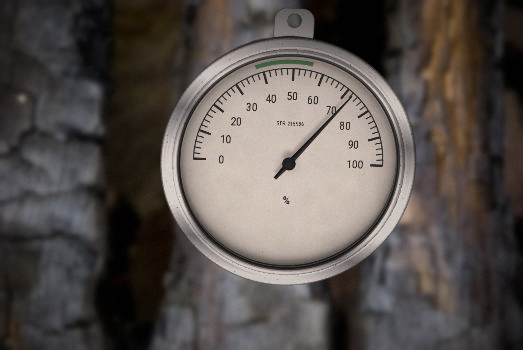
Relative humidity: 72 %
